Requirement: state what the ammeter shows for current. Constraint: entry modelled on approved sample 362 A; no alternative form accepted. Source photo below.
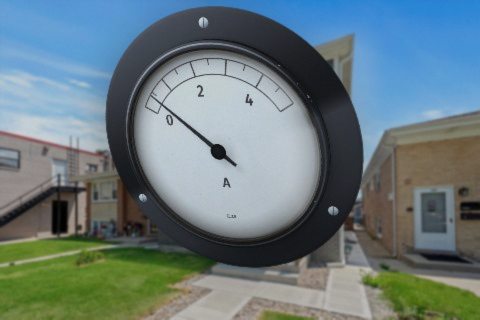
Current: 0.5 A
